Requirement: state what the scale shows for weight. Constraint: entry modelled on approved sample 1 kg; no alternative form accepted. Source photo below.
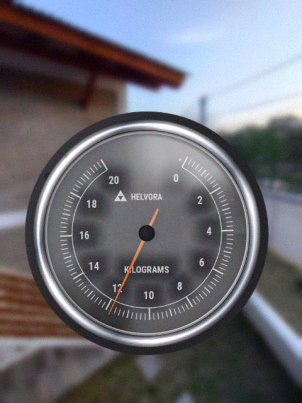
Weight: 11.8 kg
